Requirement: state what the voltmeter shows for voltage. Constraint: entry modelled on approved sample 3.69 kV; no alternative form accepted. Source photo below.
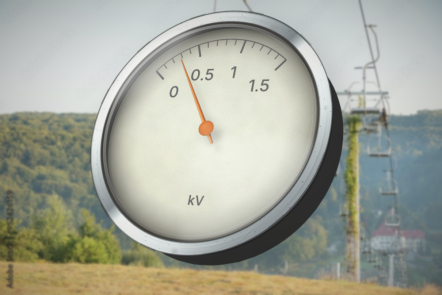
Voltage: 0.3 kV
